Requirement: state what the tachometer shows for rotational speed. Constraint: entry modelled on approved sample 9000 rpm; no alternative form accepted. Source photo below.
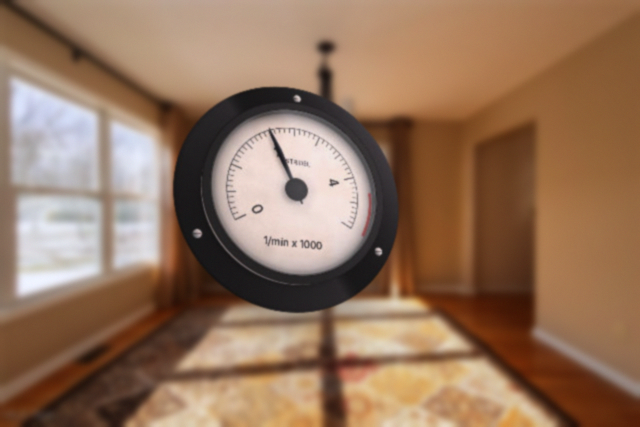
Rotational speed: 2000 rpm
